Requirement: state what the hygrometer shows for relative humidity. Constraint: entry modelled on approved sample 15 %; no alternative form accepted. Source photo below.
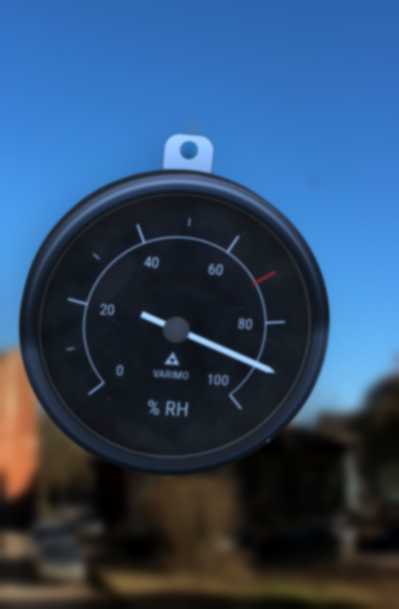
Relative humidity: 90 %
